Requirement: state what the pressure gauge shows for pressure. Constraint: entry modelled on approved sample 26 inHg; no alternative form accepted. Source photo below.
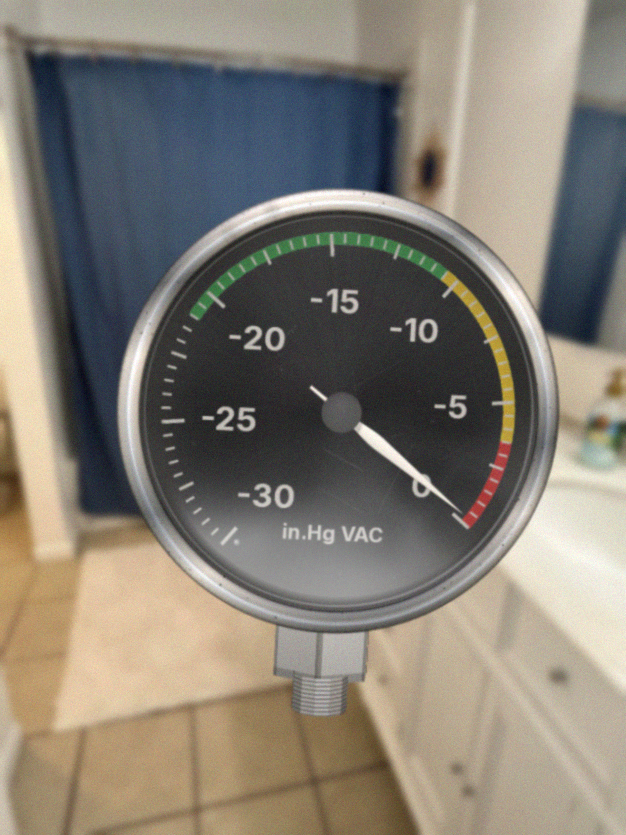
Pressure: -0.25 inHg
